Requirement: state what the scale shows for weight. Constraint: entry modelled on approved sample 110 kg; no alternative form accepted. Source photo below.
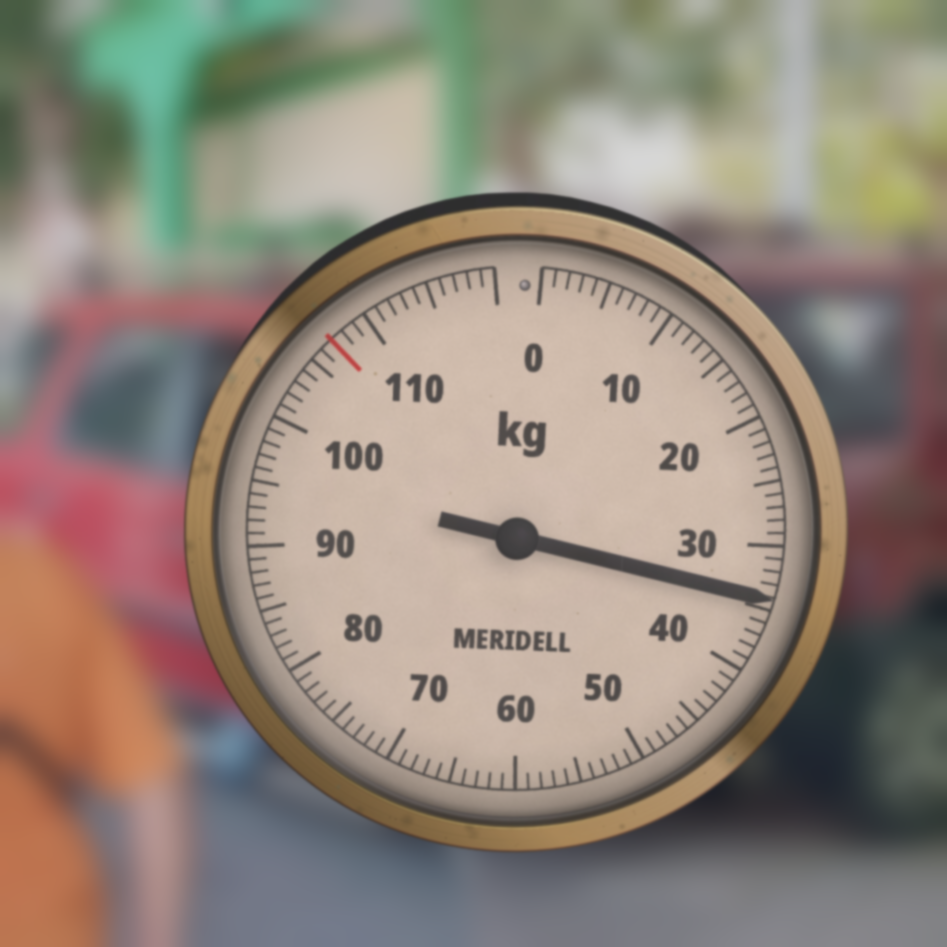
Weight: 34 kg
